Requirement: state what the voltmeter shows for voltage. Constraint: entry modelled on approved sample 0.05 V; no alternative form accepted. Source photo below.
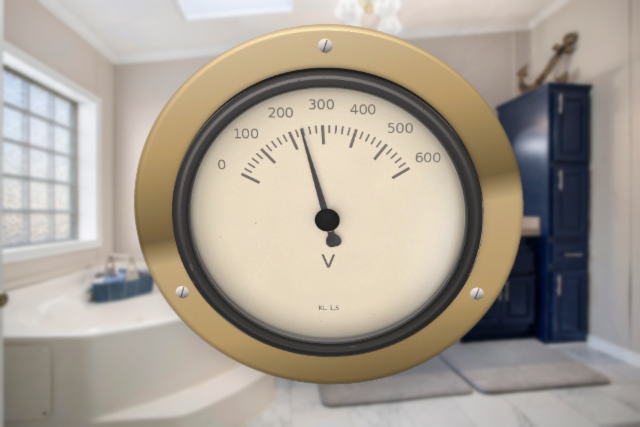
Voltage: 240 V
